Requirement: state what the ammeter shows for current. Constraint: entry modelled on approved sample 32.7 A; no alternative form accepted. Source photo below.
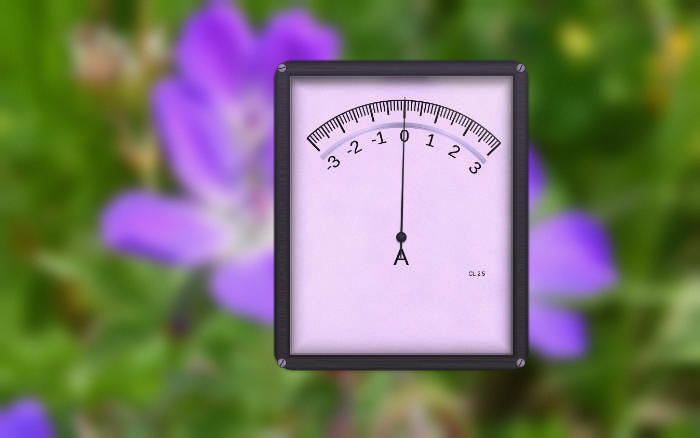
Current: 0 A
